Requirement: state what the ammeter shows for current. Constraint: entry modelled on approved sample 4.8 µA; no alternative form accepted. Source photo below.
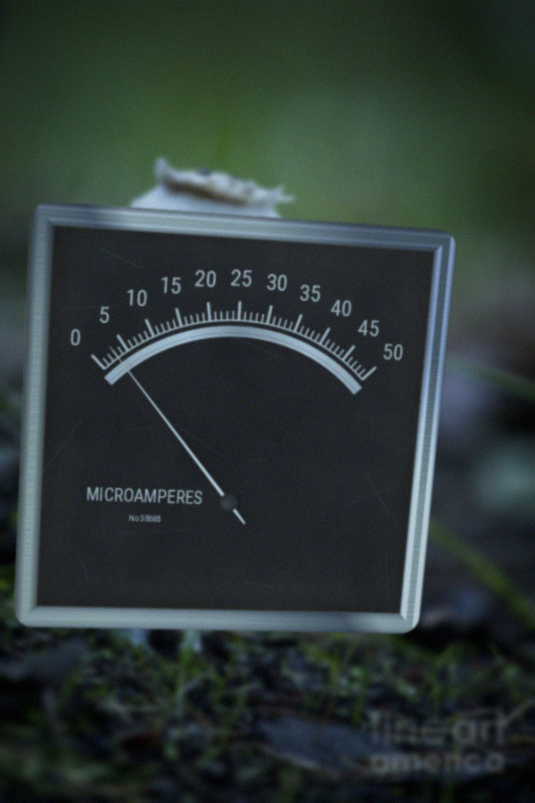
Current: 3 µA
